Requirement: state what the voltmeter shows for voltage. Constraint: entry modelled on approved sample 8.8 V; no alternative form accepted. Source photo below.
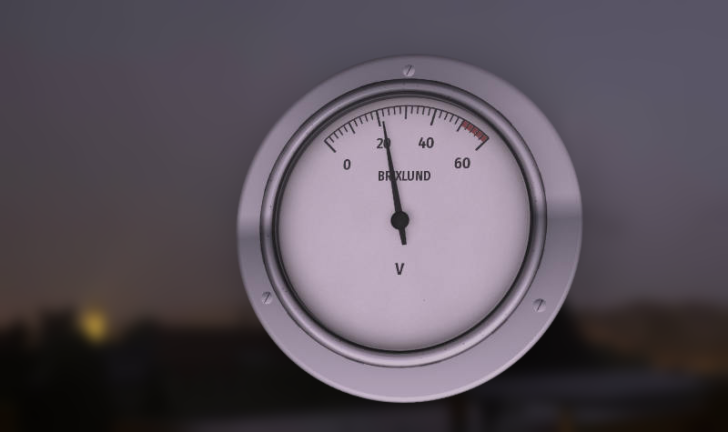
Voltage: 22 V
